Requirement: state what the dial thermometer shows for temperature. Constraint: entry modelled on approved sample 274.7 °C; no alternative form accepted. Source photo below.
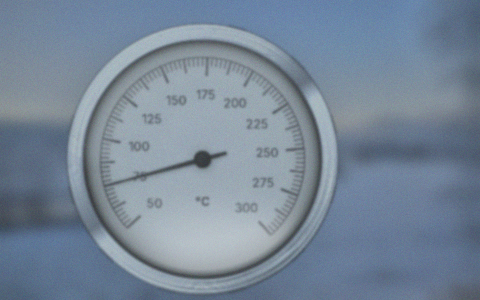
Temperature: 75 °C
